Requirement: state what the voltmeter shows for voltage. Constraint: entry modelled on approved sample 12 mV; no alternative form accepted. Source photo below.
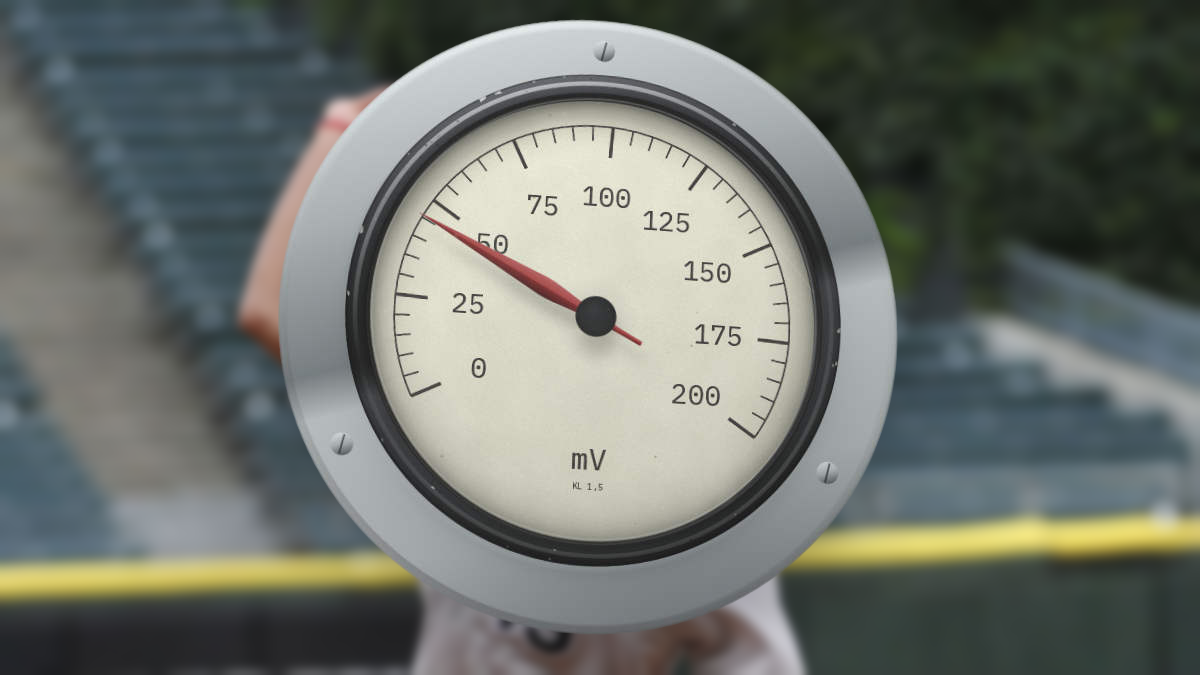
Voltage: 45 mV
